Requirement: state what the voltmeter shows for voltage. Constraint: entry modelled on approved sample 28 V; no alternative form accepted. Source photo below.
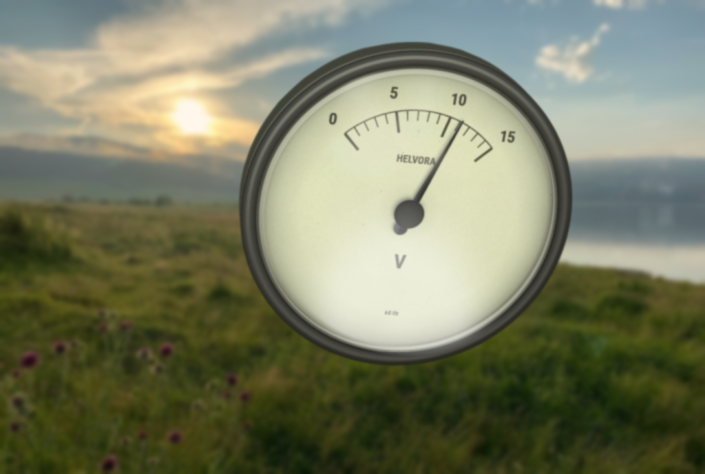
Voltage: 11 V
